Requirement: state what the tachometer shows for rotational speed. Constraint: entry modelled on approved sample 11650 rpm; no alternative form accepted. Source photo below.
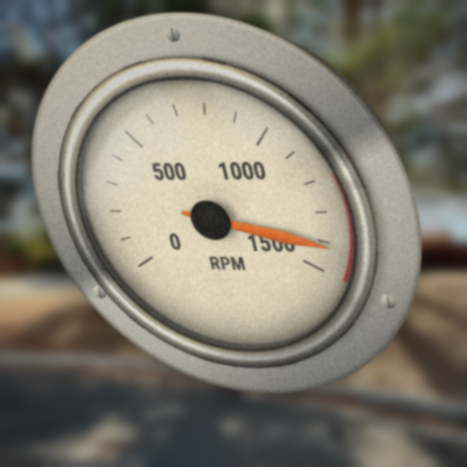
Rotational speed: 1400 rpm
